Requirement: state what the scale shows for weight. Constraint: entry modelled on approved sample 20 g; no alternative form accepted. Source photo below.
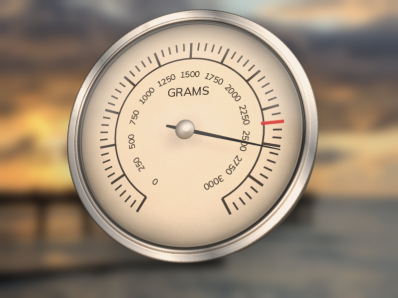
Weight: 2525 g
